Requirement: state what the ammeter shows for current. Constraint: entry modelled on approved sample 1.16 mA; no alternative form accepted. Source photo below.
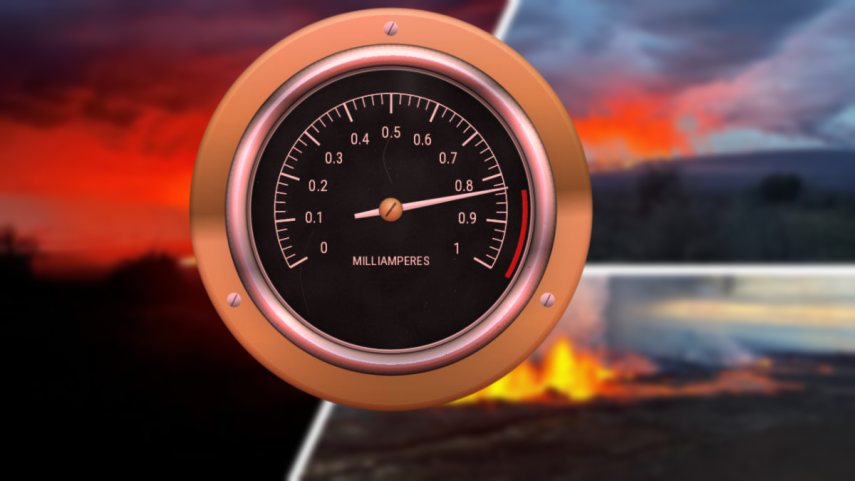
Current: 0.83 mA
